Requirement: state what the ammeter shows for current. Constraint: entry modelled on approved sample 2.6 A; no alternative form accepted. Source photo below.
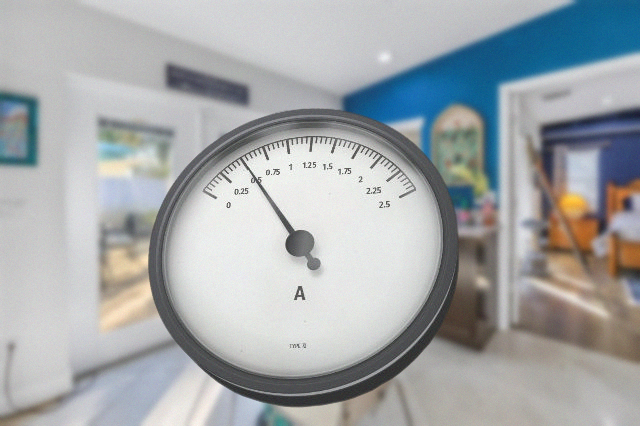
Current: 0.5 A
